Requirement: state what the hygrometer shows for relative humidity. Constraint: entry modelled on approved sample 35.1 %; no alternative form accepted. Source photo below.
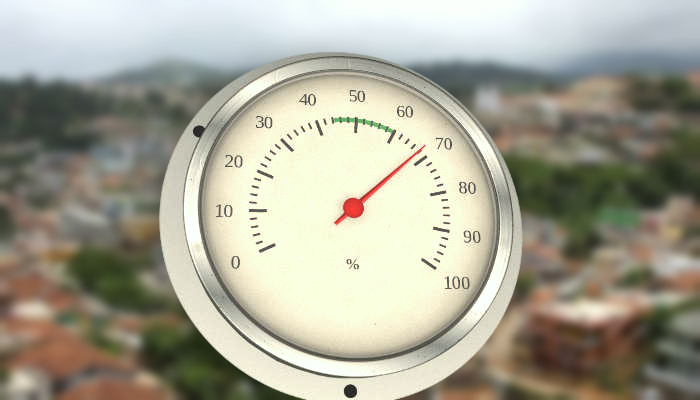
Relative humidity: 68 %
